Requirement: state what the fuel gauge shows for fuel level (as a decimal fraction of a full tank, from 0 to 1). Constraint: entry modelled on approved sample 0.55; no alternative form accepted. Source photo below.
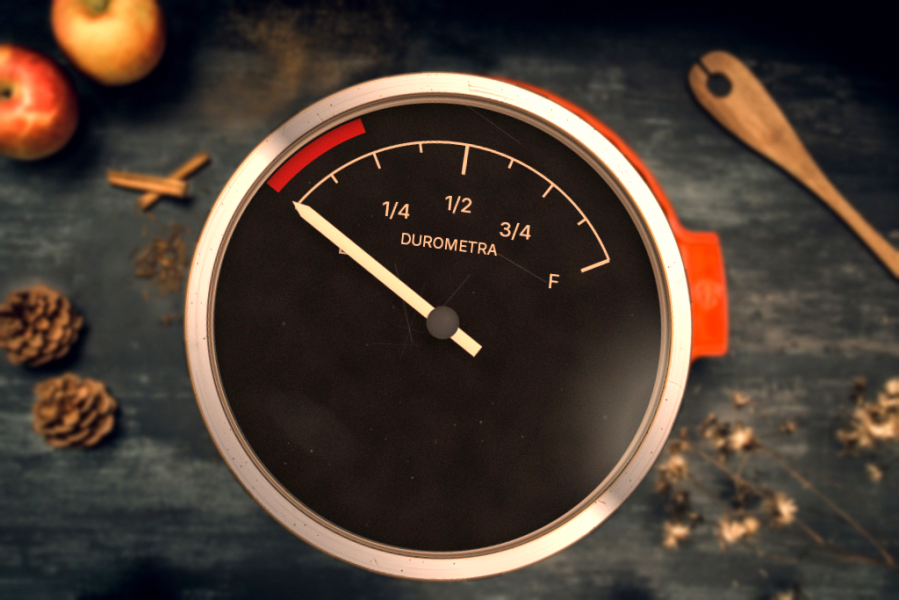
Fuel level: 0
